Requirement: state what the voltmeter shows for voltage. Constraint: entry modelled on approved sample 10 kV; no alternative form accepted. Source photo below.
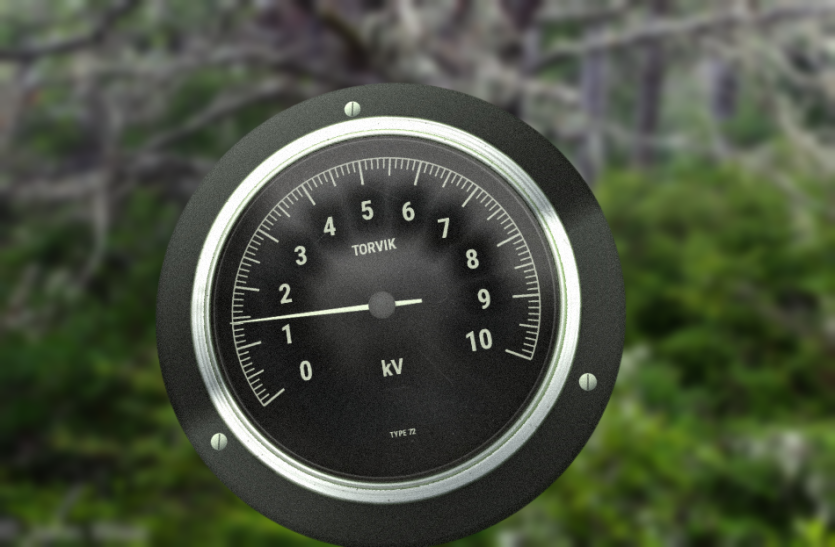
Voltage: 1.4 kV
